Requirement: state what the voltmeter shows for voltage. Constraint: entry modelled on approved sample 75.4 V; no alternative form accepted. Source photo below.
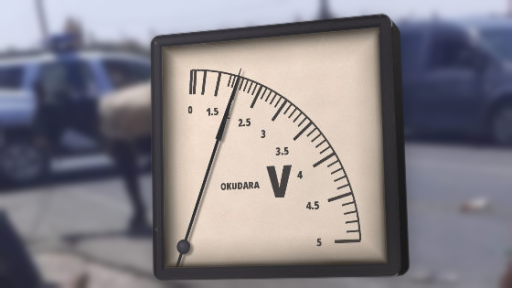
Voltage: 2 V
